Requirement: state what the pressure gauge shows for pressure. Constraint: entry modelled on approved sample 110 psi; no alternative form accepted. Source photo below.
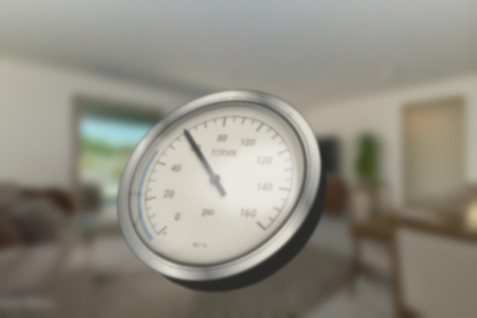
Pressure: 60 psi
